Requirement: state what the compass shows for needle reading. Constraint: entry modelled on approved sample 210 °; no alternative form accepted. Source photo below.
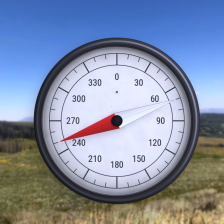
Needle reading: 250 °
